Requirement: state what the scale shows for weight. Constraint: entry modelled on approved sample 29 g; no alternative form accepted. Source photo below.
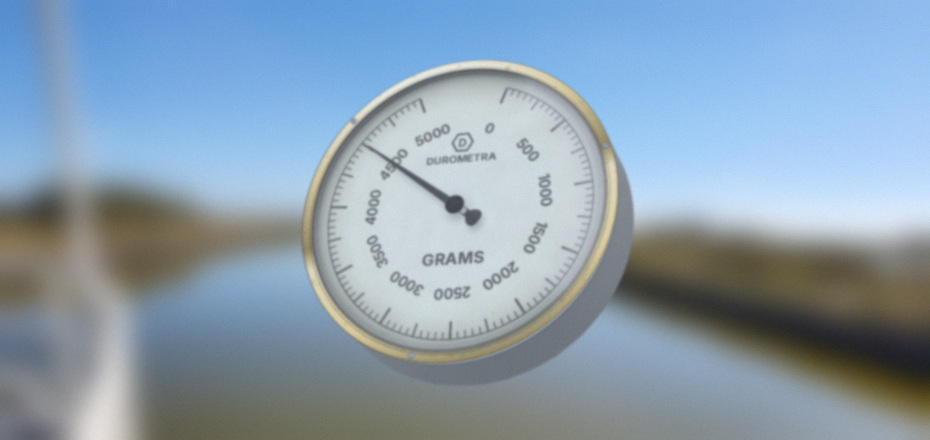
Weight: 4500 g
